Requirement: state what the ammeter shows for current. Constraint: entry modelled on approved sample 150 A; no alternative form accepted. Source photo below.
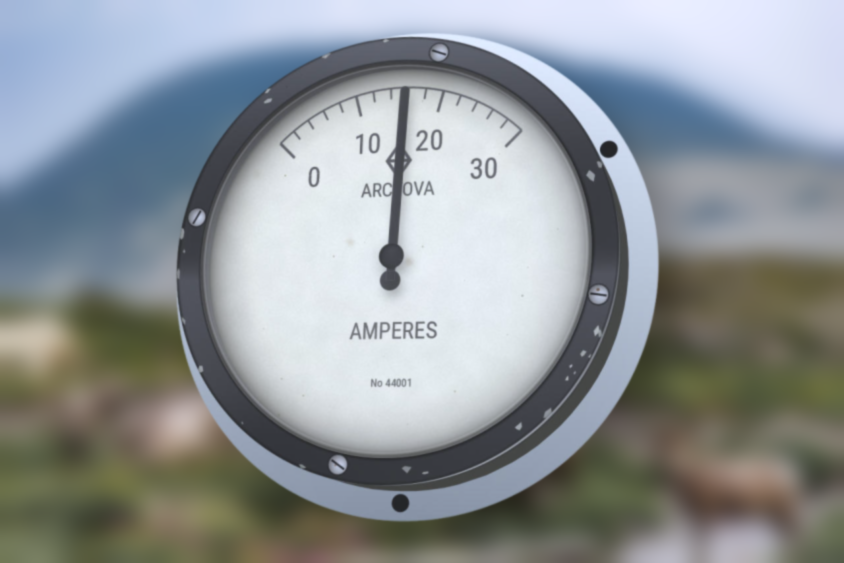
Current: 16 A
